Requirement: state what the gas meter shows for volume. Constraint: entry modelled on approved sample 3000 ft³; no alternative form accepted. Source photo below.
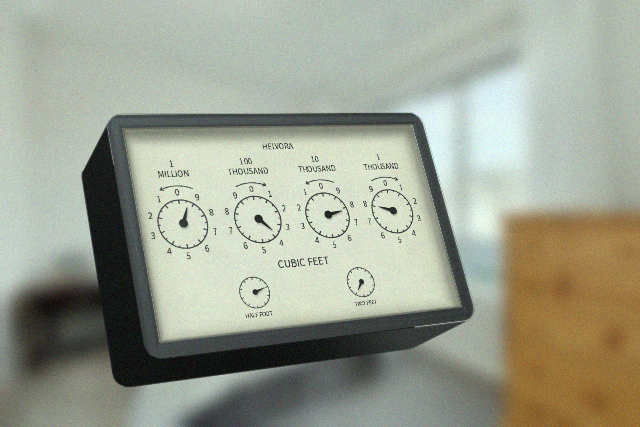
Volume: 937800 ft³
